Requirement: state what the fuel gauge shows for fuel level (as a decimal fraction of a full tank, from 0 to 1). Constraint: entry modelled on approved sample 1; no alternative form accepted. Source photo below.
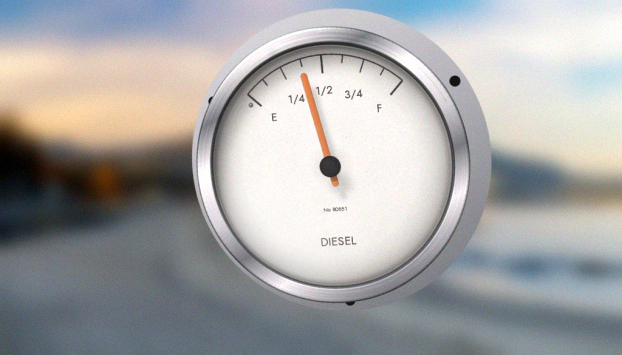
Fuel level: 0.375
